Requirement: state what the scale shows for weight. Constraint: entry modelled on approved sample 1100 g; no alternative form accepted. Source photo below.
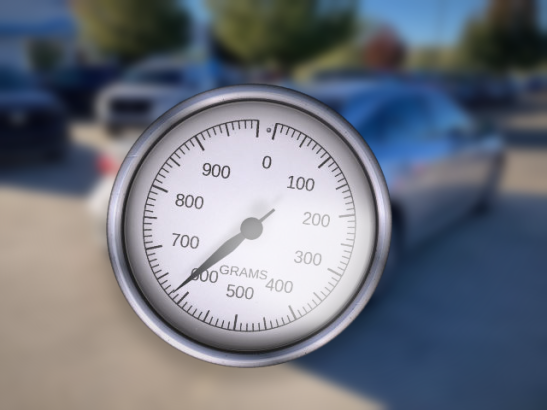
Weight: 620 g
